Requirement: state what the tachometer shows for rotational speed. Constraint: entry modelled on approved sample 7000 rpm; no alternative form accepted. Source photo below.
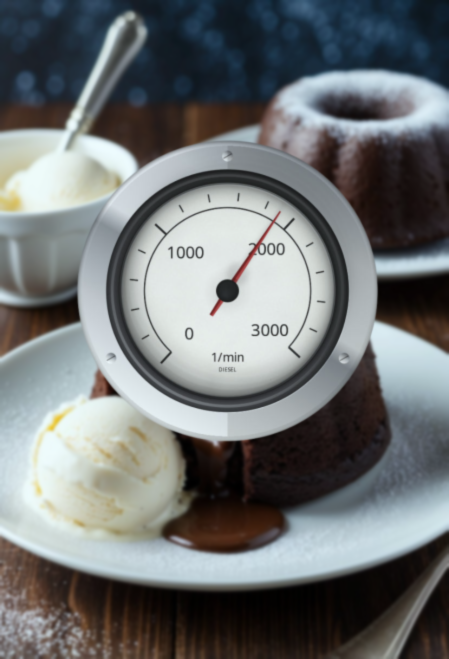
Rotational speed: 1900 rpm
